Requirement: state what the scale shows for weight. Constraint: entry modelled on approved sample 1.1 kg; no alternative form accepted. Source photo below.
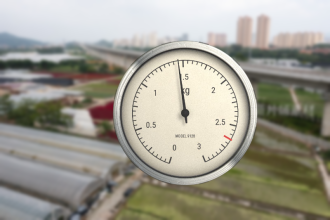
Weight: 1.45 kg
